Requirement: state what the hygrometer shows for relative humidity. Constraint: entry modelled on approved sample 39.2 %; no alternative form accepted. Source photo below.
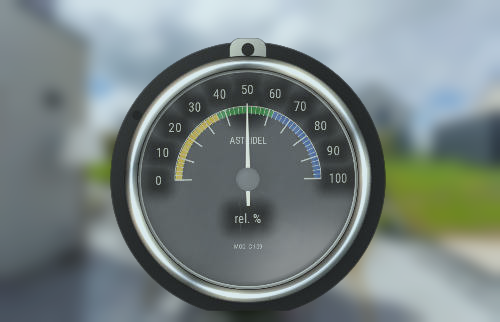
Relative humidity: 50 %
